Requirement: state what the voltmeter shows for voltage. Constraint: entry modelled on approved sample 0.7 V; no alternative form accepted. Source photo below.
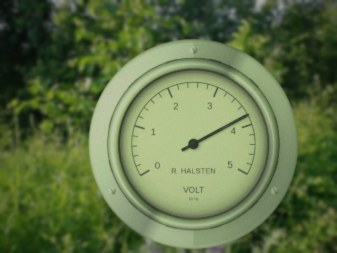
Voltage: 3.8 V
